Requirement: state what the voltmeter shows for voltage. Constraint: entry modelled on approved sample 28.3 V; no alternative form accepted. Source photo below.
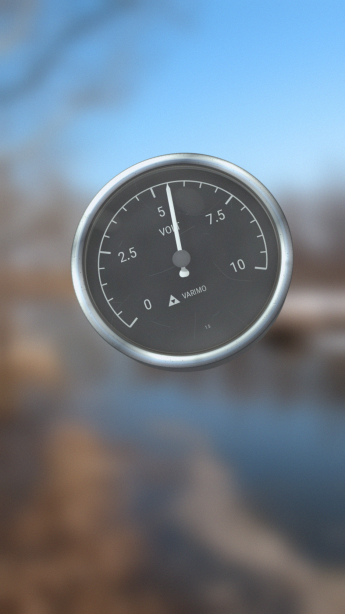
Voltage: 5.5 V
